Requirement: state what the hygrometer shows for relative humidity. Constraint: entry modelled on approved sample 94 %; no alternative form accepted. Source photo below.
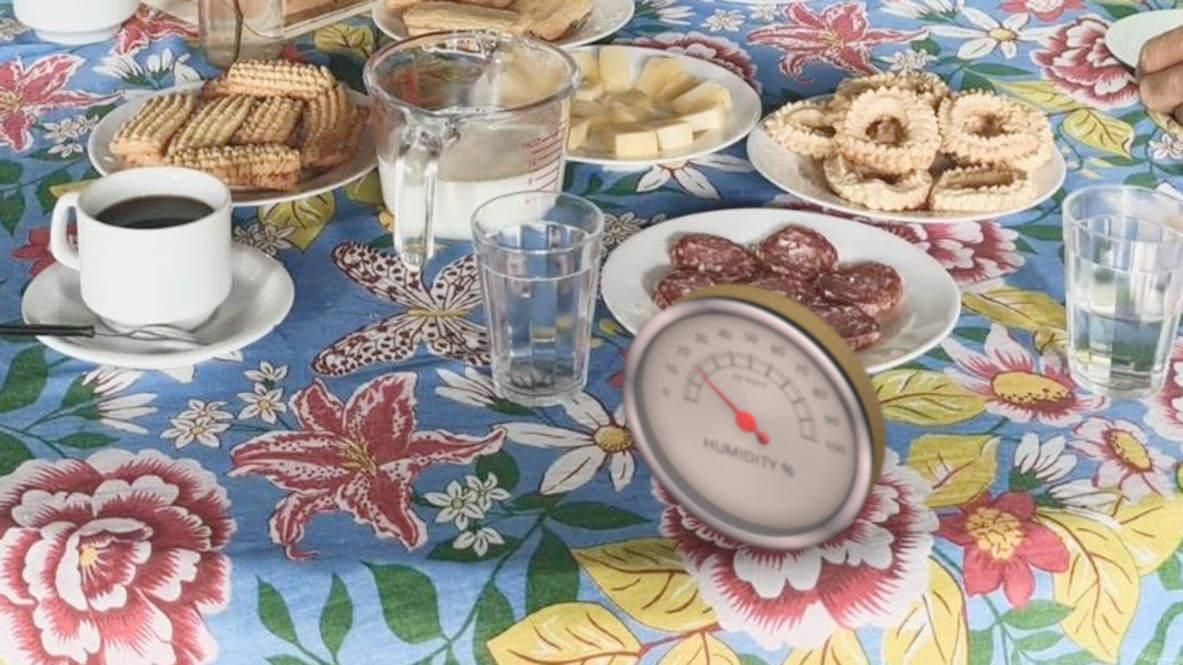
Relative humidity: 20 %
